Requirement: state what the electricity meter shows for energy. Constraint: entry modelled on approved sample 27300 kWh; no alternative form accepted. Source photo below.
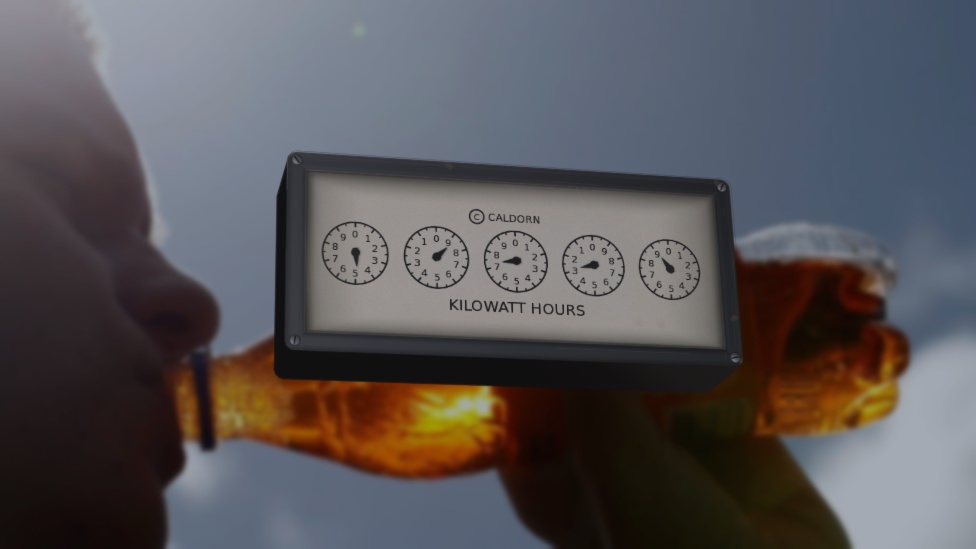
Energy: 48729 kWh
